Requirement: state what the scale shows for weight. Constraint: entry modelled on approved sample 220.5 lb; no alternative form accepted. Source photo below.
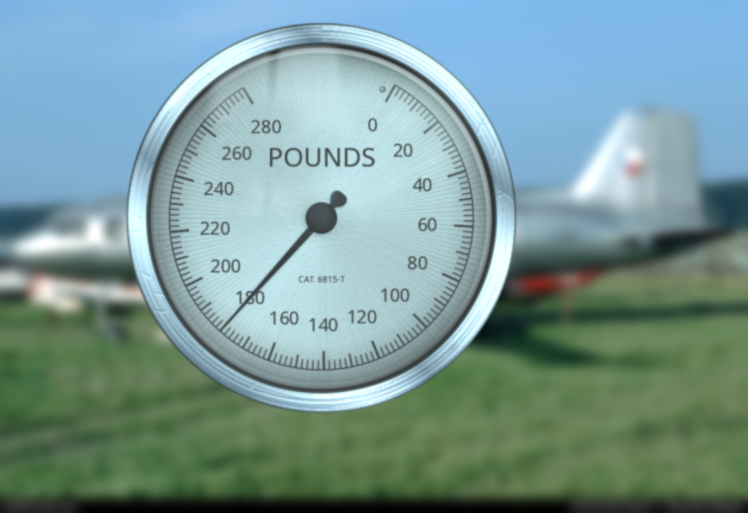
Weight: 180 lb
